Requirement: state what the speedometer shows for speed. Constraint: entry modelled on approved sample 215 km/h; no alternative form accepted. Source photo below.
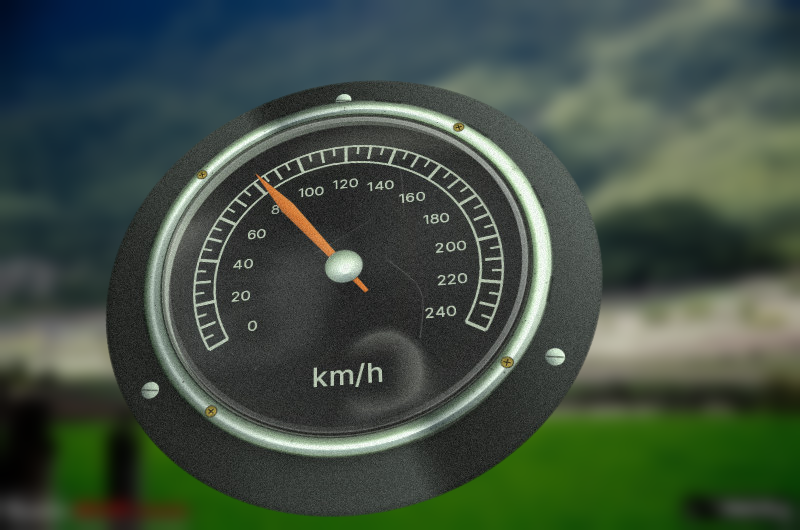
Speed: 82.5 km/h
